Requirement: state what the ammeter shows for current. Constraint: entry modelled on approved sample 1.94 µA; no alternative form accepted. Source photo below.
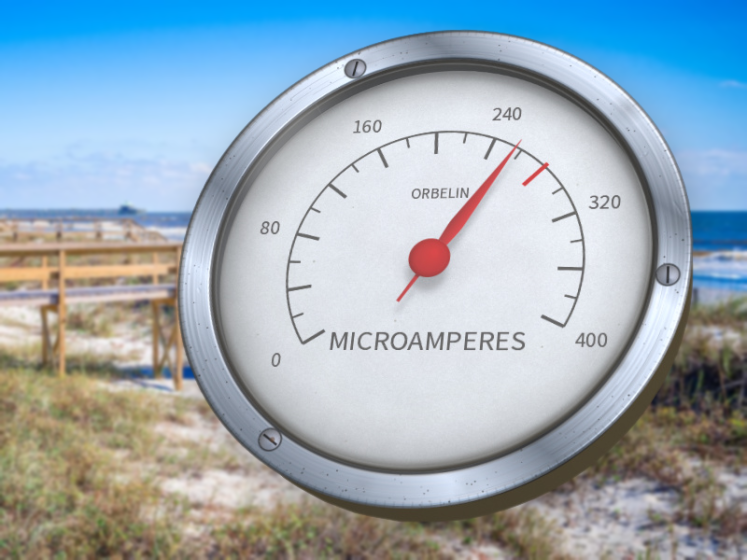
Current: 260 µA
